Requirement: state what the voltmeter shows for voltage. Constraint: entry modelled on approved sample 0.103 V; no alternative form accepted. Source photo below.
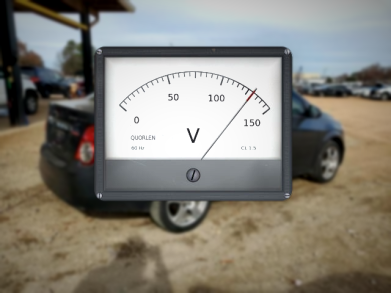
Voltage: 130 V
